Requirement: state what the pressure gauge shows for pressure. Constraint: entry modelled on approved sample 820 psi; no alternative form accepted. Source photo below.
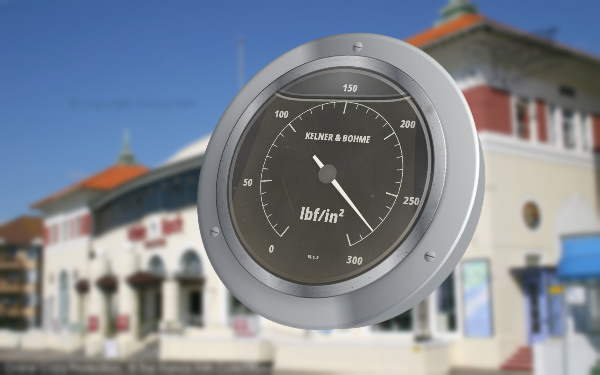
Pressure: 280 psi
